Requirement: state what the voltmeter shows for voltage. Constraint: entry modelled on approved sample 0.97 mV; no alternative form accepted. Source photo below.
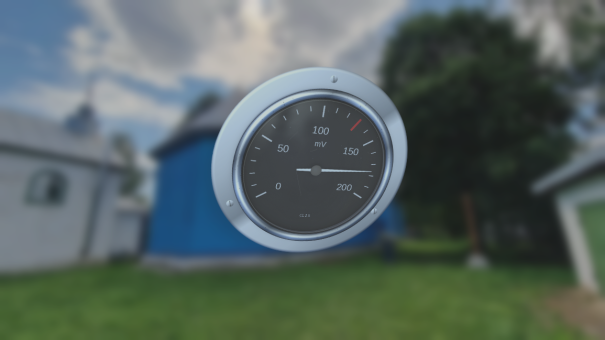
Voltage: 175 mV
